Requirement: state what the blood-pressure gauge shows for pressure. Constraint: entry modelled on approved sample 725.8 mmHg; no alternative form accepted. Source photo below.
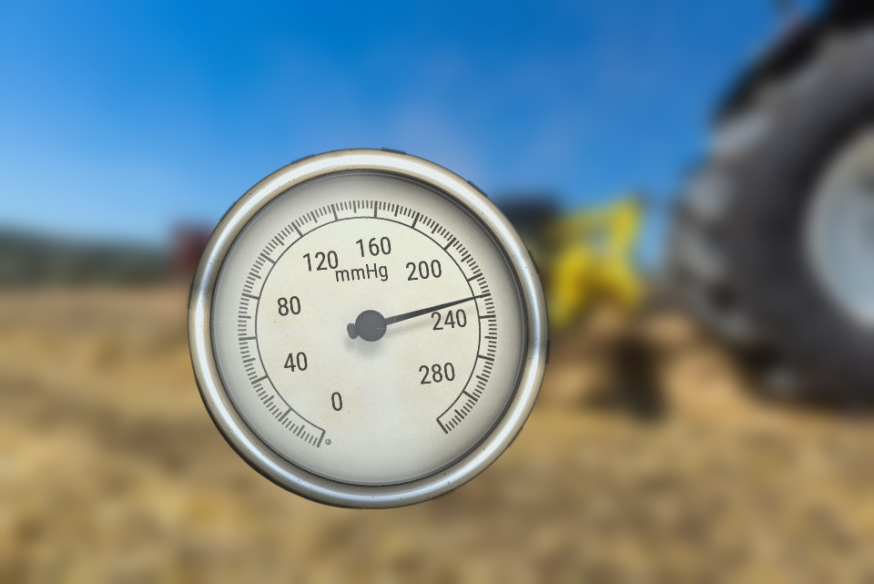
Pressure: 230 mmHg
